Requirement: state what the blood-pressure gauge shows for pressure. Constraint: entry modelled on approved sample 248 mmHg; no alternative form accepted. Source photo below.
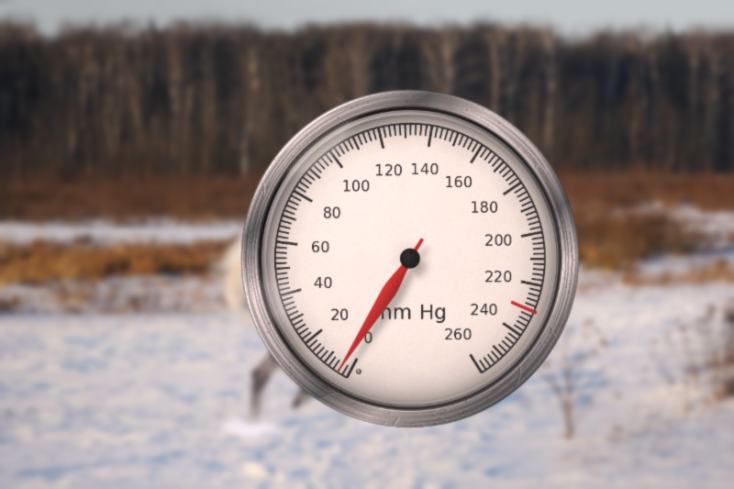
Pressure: 4 mmHg
